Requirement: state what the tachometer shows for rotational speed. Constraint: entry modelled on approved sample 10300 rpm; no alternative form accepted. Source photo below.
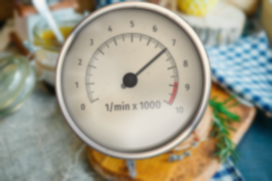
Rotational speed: 7000 rpm
